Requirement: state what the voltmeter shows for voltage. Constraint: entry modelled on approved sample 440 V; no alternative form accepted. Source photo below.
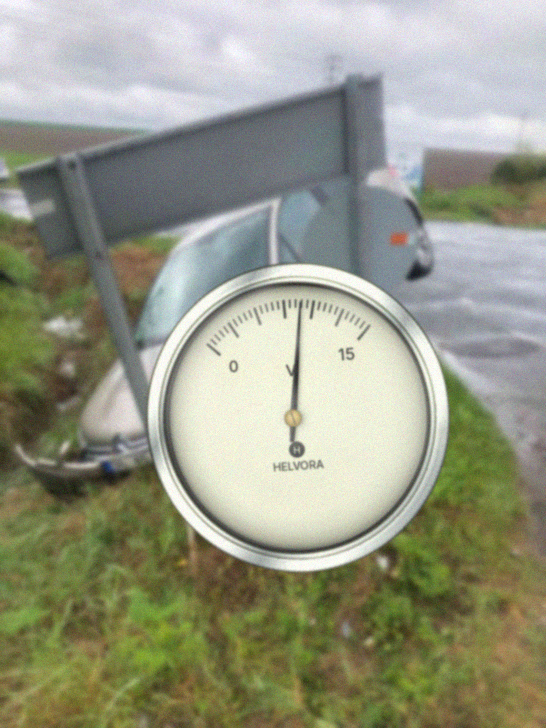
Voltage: 9 V
